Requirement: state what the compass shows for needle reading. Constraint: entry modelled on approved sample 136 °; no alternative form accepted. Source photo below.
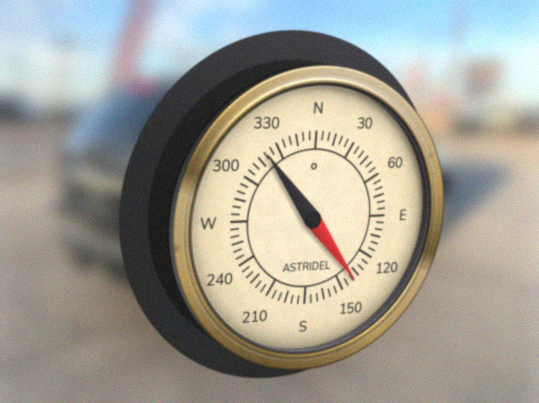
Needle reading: 140 °
